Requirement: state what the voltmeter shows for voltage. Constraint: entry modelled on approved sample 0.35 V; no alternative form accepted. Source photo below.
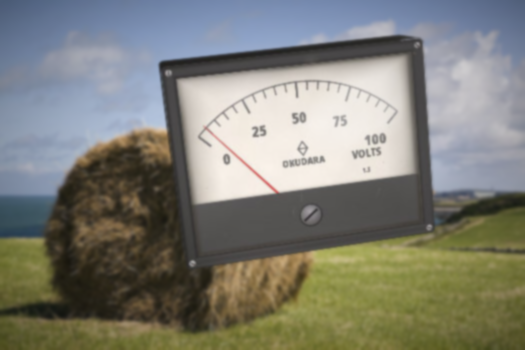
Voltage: 5 V
